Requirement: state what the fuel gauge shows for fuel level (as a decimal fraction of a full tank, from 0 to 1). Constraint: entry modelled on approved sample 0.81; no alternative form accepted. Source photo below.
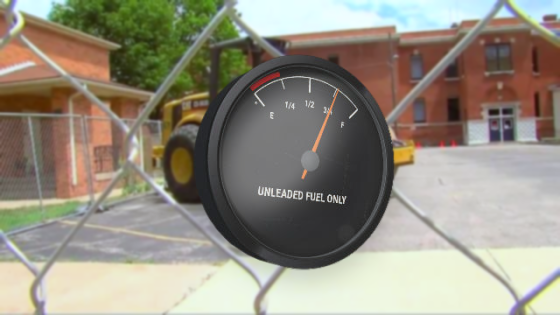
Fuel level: 0.75
